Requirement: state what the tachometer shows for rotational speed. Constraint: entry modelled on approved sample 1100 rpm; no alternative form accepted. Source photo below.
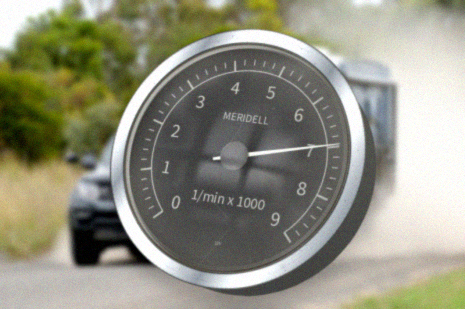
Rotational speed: 7000 rpm
